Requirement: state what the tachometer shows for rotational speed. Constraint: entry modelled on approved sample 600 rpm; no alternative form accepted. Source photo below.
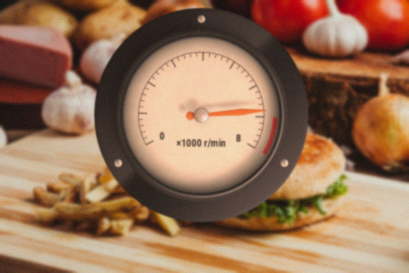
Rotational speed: 6800 rpm
